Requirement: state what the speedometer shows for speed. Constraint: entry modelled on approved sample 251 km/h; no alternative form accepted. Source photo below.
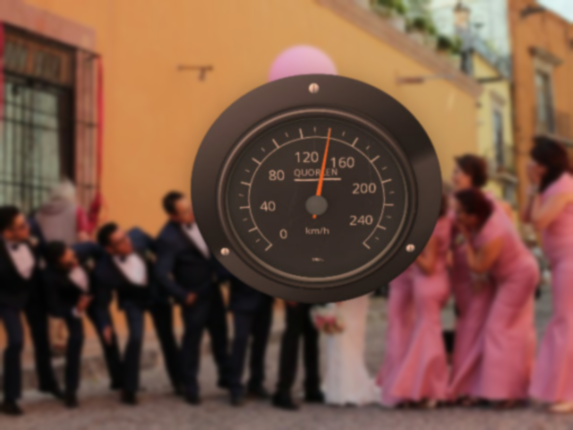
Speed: 140 km/h
